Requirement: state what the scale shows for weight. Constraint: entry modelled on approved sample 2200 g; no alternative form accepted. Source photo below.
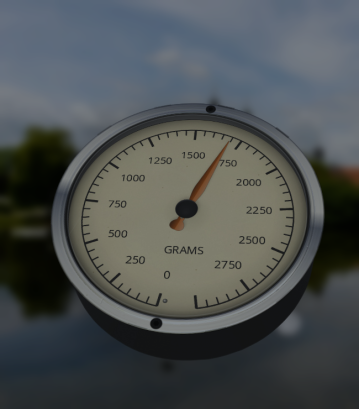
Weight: 1700 g
